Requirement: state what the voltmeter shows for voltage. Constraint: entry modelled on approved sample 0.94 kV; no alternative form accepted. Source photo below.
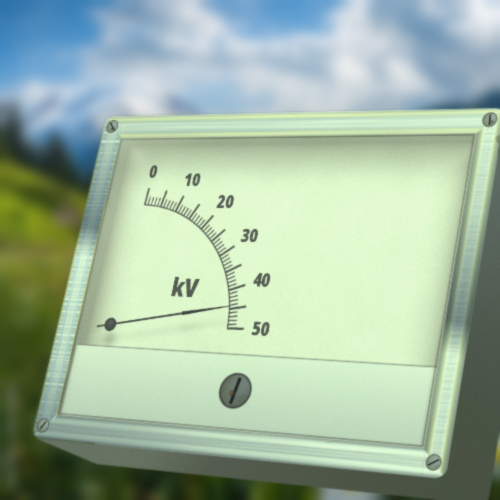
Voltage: 45 kV
